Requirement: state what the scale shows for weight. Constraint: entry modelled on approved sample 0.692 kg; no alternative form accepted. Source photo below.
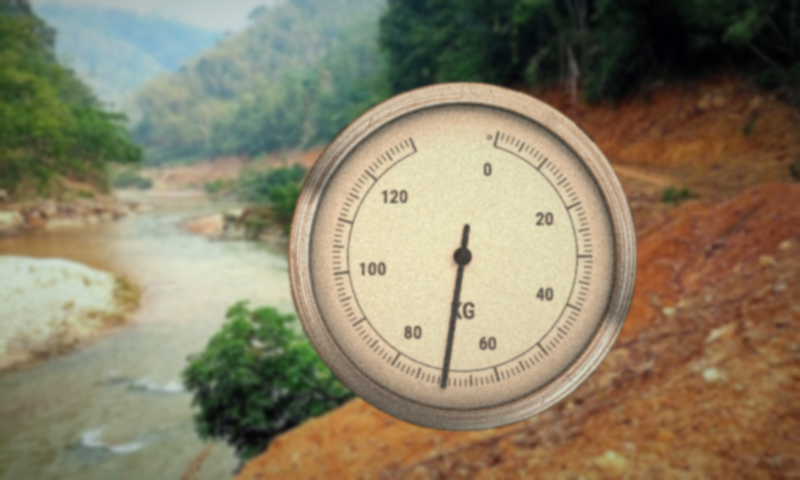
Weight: 70 kg
